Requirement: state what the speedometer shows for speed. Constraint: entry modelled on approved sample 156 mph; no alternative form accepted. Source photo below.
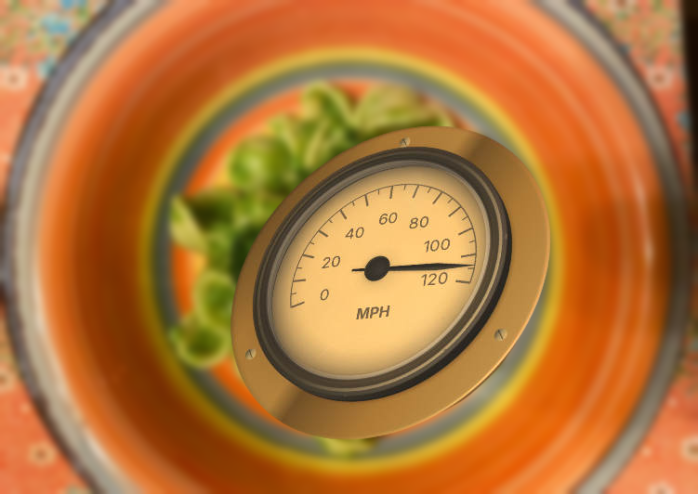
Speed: 115 mph
